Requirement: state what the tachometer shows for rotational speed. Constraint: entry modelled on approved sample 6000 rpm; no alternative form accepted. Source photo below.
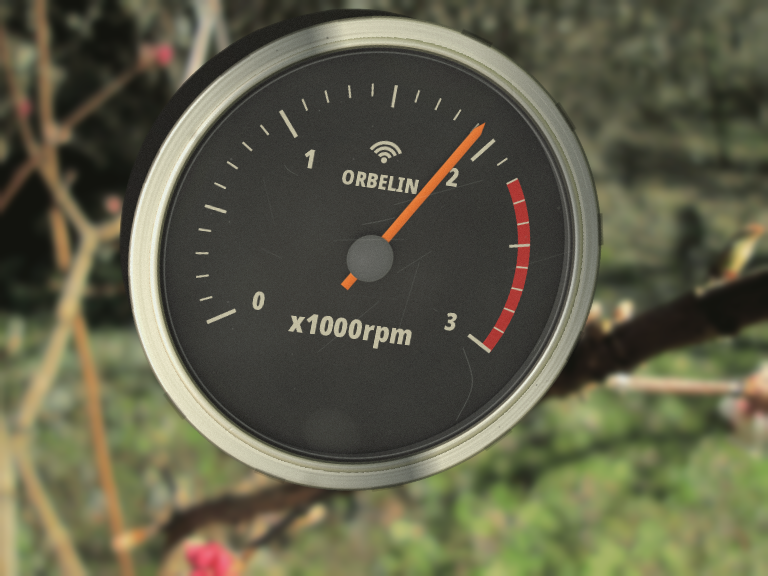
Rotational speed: 1900 rpm
